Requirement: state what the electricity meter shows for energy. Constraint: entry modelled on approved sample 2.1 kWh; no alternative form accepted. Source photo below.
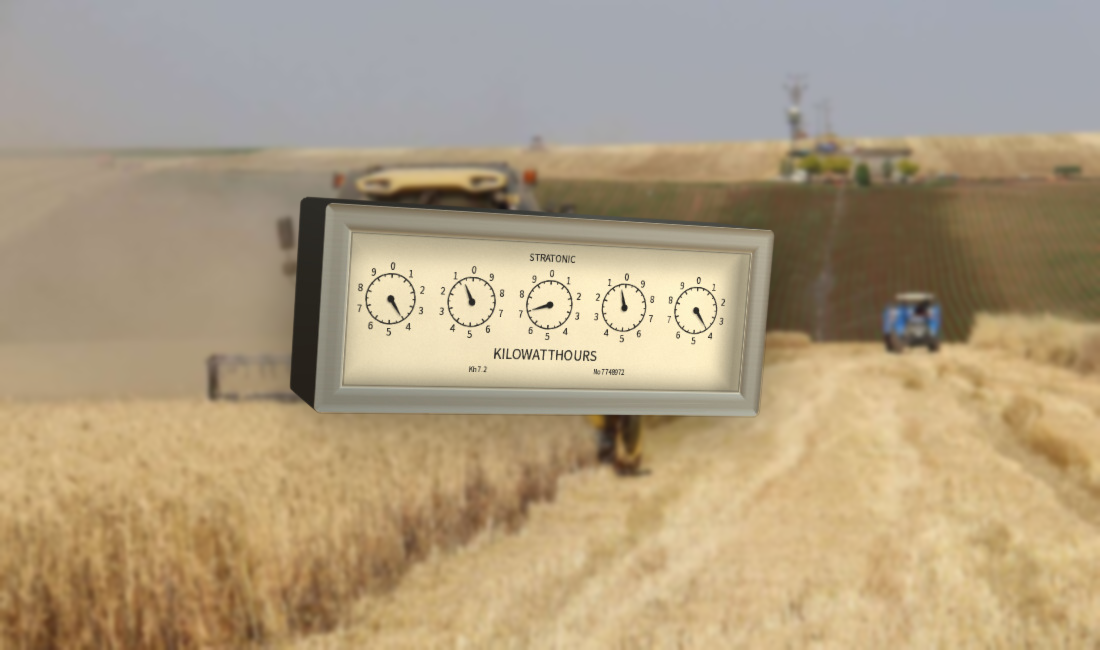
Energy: 40704 kWh
